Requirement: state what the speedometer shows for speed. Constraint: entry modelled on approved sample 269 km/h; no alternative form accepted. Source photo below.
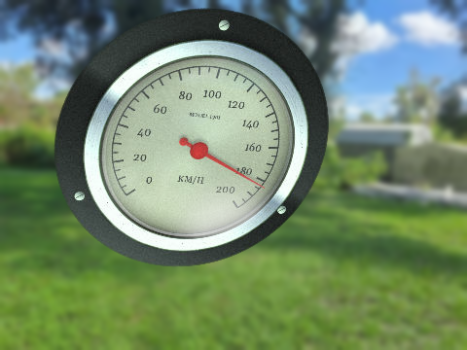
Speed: 182.5 km/h
